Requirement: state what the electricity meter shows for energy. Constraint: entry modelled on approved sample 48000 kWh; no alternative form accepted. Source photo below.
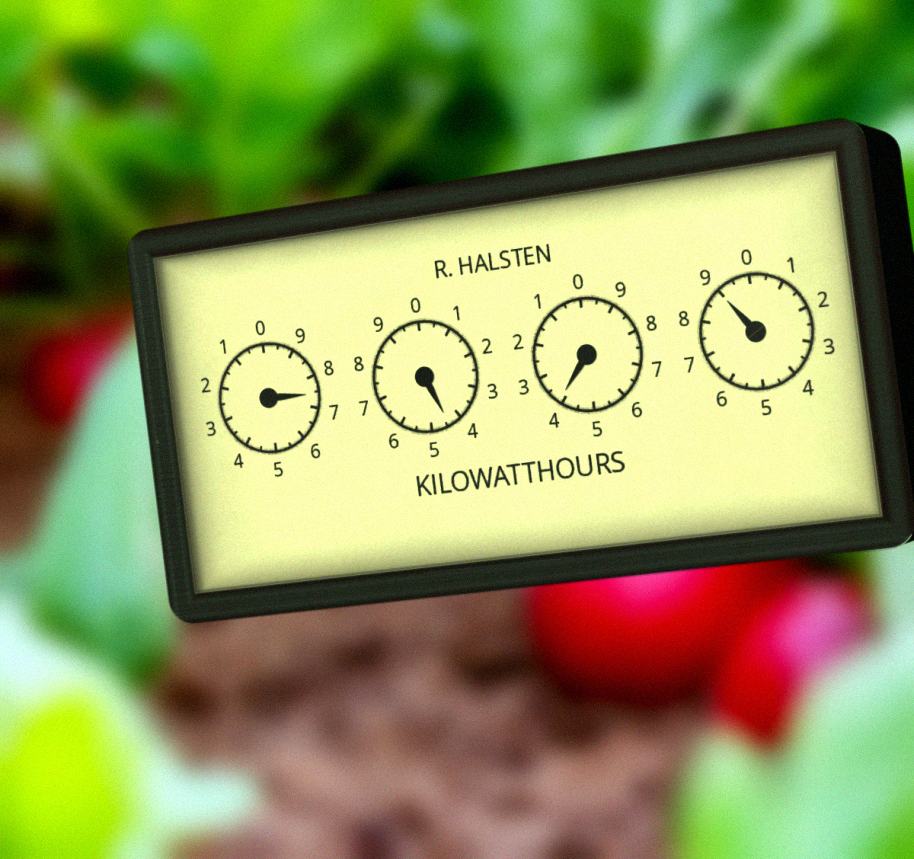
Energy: 7439 kWh
